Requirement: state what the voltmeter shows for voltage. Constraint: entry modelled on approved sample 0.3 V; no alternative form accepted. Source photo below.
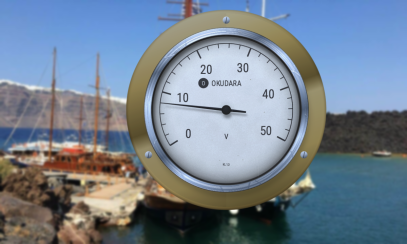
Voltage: 8 V
